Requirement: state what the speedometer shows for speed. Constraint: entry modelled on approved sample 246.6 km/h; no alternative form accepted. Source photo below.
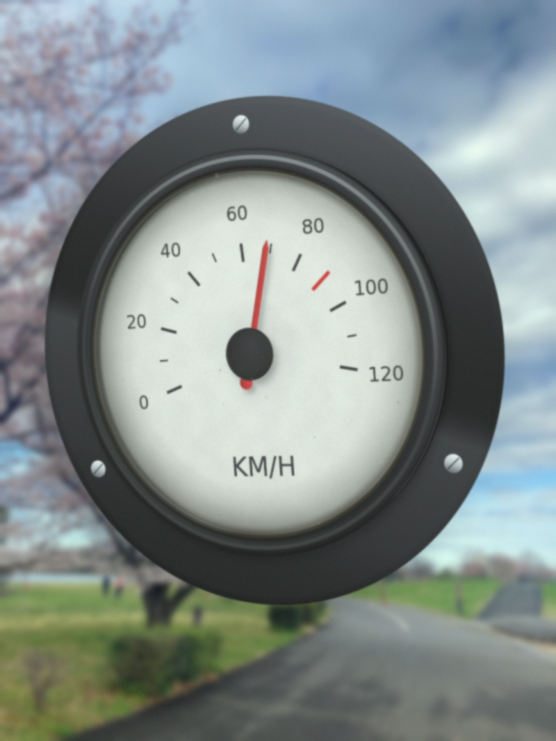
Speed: 70 km/h
